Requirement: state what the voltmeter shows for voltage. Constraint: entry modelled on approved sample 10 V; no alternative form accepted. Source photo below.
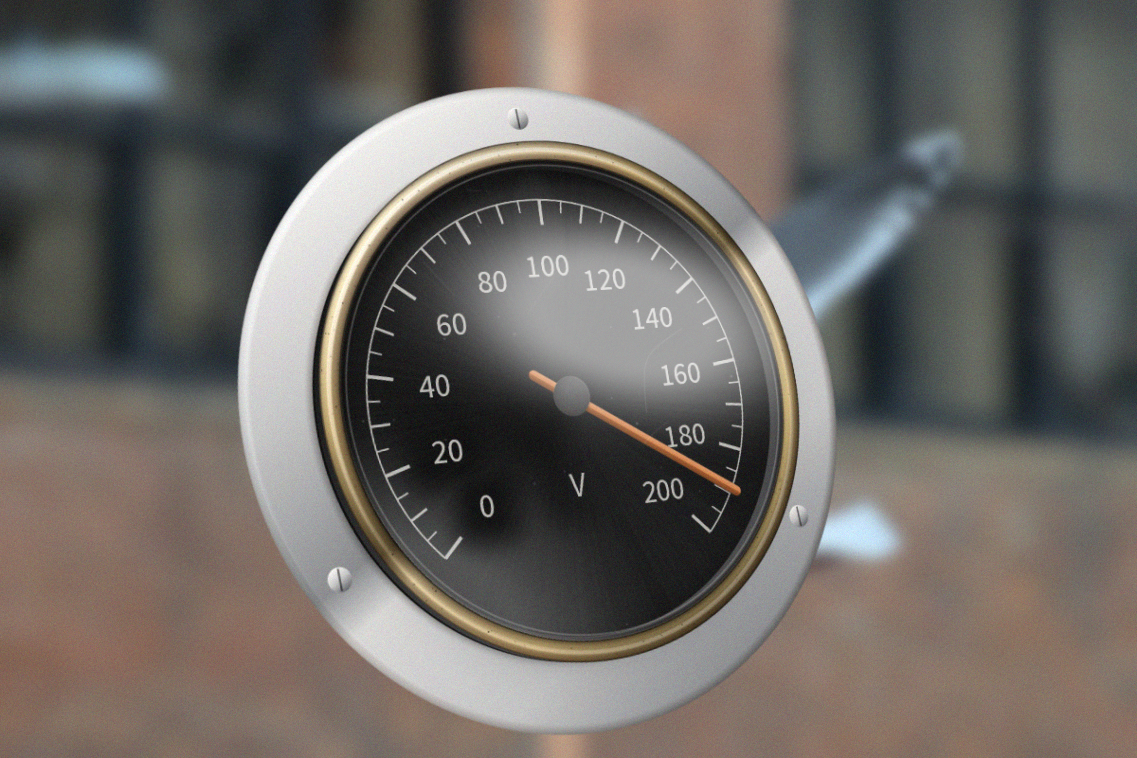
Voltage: 190 V
